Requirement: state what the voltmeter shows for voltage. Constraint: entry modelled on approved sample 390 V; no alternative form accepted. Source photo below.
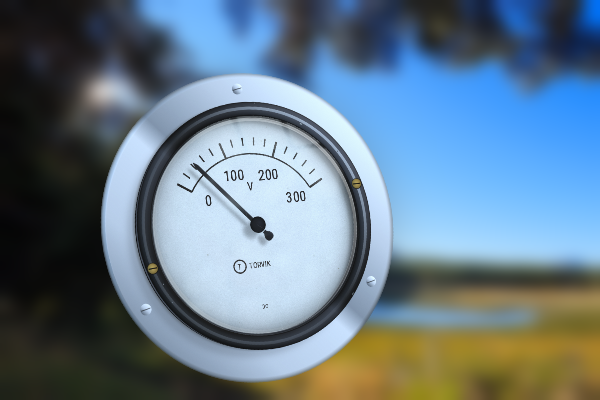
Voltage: 40 V
